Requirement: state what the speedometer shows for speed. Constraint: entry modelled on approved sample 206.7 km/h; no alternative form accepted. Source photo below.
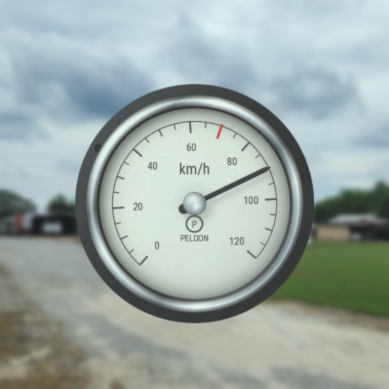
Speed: 90 km/h
